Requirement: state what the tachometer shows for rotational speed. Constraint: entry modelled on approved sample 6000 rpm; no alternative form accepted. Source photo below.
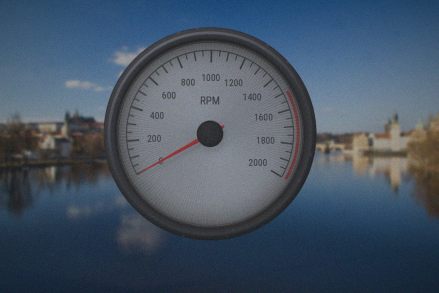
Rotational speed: 0 rpm
